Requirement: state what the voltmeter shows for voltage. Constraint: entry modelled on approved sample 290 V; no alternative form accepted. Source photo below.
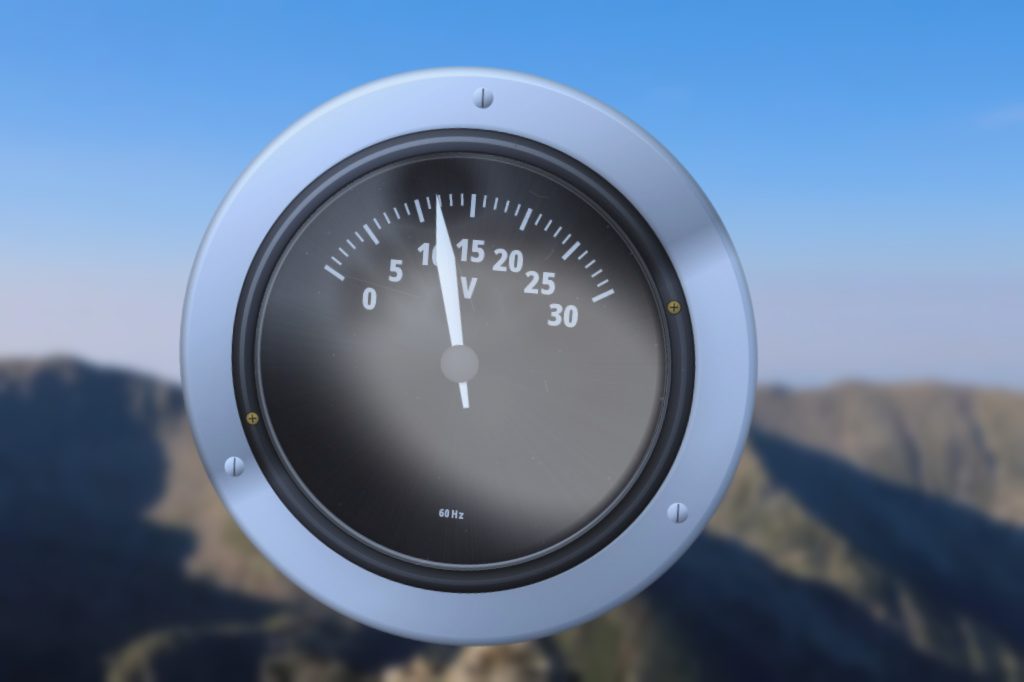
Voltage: 12 V
